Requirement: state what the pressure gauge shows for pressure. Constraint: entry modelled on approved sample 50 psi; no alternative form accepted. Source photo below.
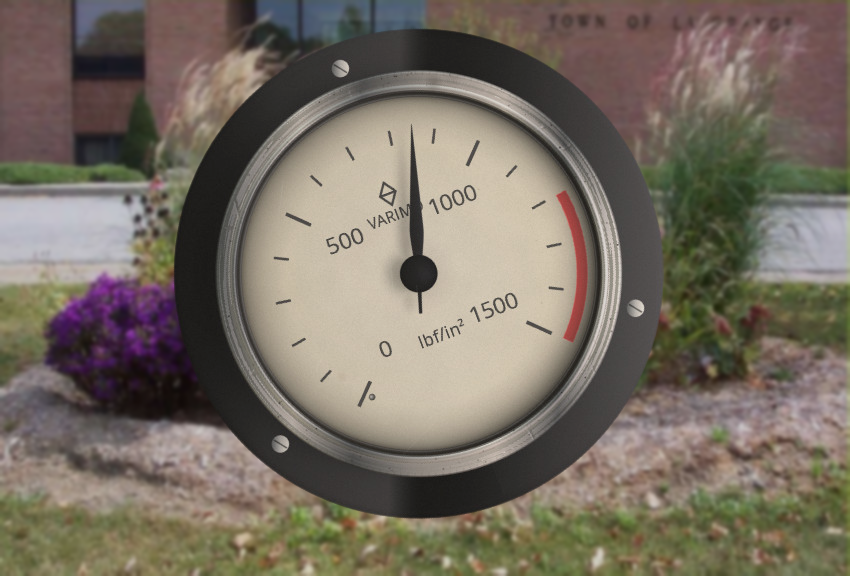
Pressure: 850 psi
